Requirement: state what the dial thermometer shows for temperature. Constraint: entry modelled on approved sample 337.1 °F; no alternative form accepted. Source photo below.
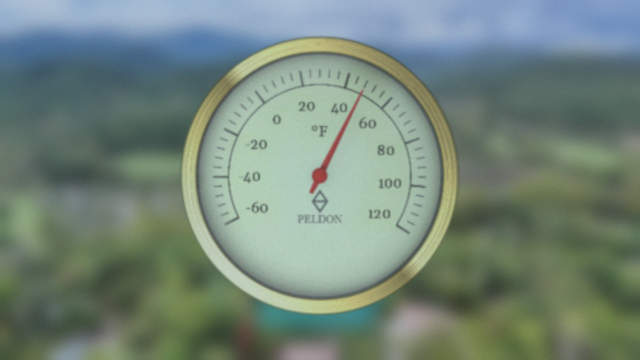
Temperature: 48 °F
